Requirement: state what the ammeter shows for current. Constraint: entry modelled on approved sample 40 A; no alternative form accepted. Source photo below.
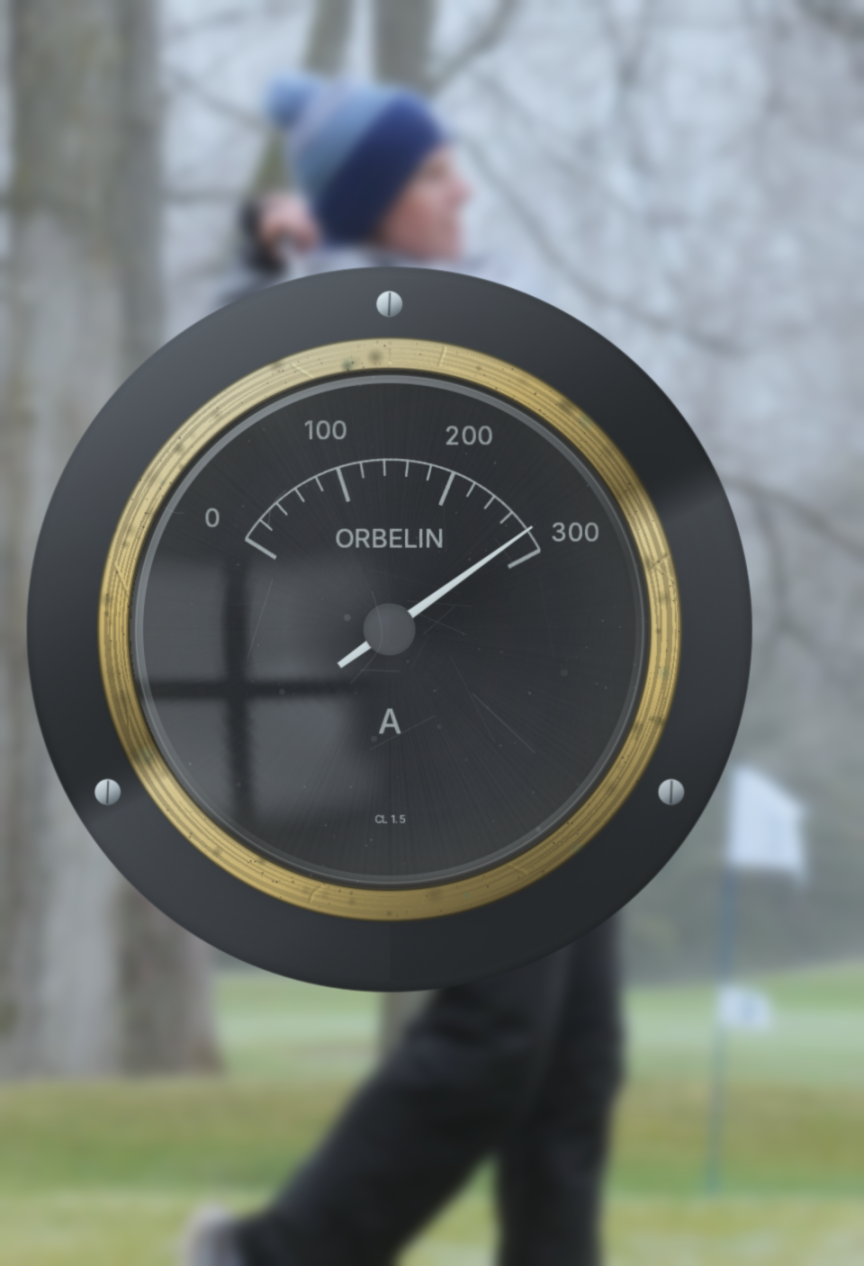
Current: 280 A
